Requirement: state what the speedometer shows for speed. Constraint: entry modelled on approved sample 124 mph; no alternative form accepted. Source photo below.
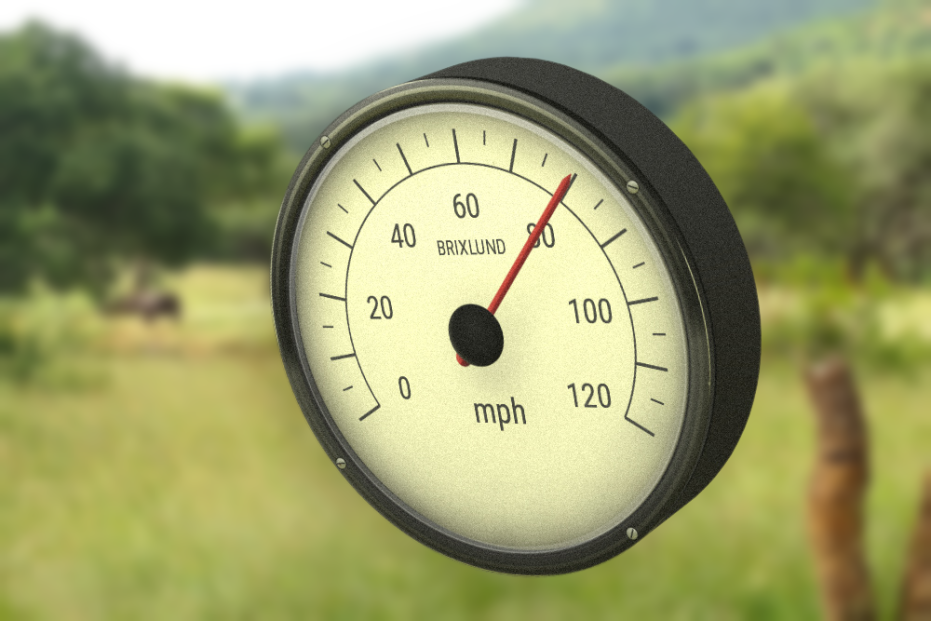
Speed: 80 mph
